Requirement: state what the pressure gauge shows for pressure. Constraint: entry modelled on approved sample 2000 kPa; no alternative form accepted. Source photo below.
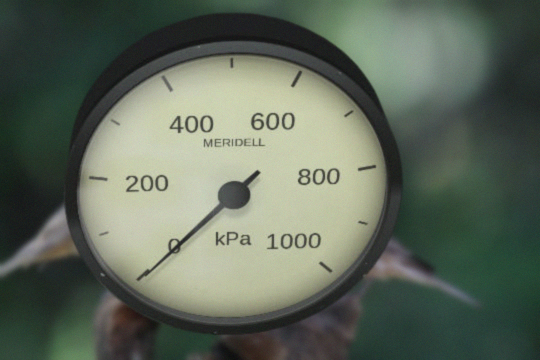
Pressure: 0 kPa
